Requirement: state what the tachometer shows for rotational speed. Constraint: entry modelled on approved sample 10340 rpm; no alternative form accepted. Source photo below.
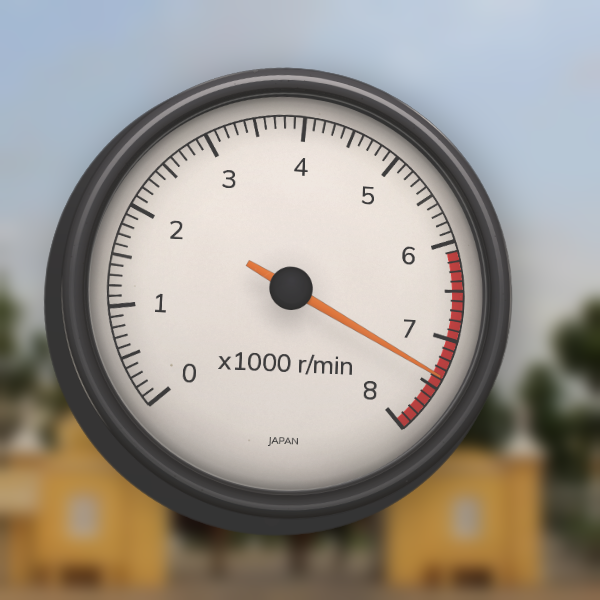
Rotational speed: 7400 rpm
